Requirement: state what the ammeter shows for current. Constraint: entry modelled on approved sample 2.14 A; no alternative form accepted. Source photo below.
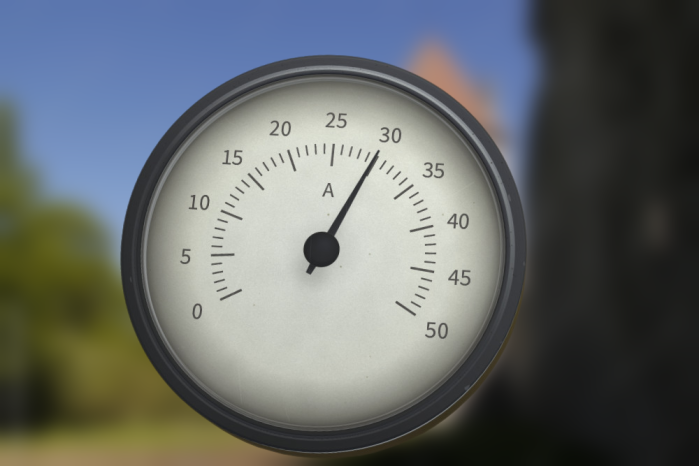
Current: 30 A
